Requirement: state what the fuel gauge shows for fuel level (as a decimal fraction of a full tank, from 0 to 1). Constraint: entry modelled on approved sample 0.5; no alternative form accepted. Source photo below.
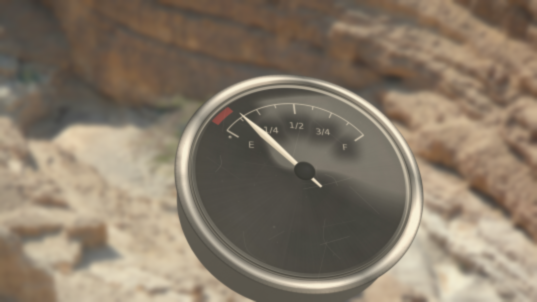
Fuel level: 0.125
